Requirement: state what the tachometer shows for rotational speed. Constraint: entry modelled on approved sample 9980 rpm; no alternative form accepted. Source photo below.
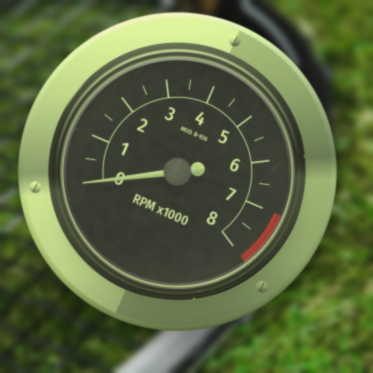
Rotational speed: 0 rpm
